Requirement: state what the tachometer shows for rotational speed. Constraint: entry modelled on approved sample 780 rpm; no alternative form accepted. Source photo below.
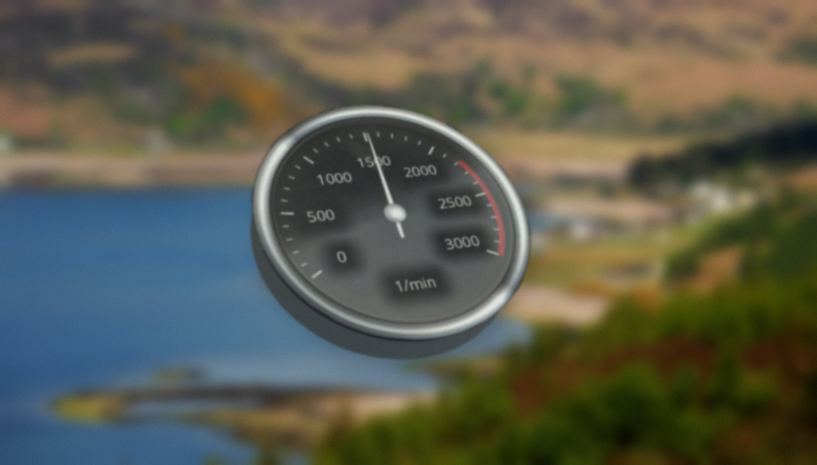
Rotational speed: 1500 rpm
